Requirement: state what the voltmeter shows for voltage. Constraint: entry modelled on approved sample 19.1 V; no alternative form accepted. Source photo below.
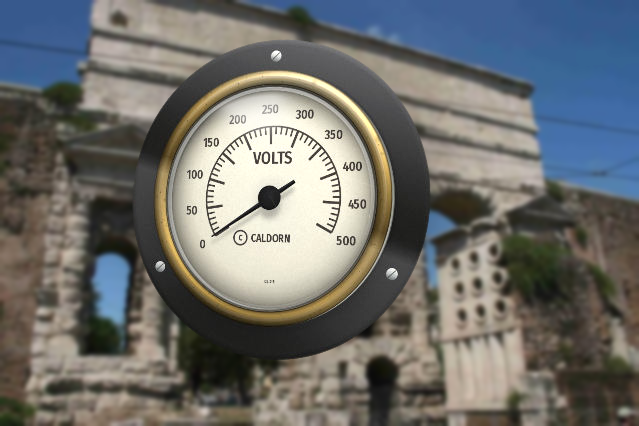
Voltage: 0 V
